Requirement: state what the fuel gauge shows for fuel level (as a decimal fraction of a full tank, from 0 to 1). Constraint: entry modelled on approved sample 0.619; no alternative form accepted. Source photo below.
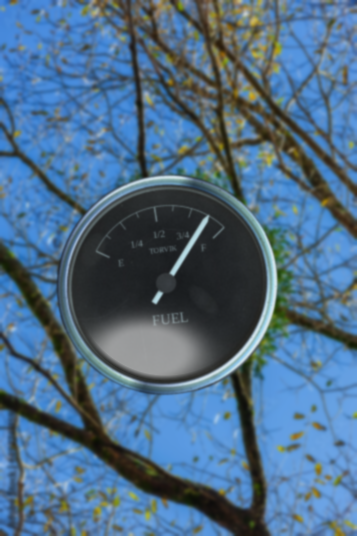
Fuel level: 0.875
